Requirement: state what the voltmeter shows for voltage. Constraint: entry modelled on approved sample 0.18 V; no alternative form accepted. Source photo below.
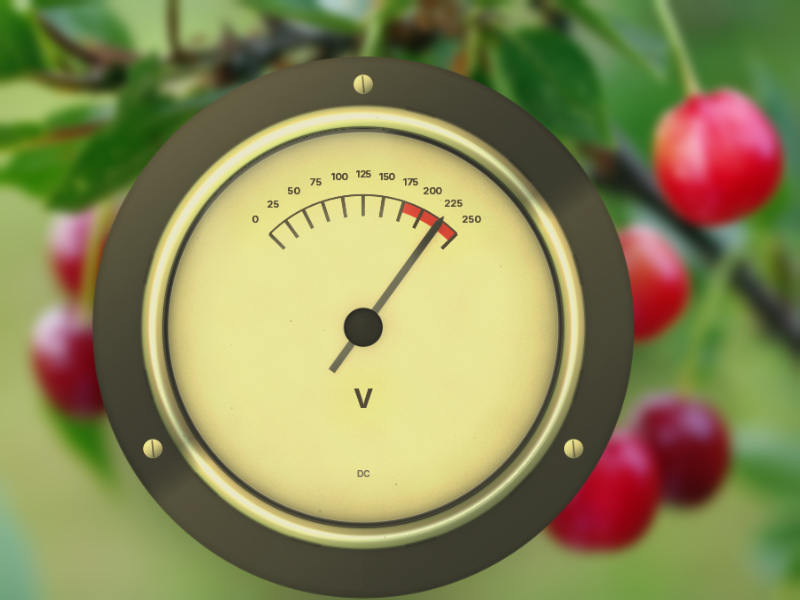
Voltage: 225 V
